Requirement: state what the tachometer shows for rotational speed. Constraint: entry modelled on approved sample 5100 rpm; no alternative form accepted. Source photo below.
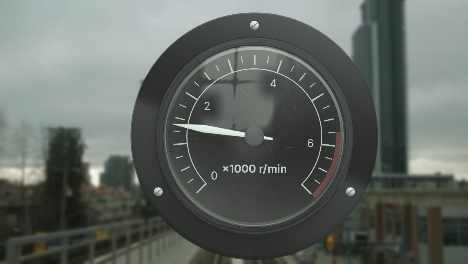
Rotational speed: 1375 rpm
